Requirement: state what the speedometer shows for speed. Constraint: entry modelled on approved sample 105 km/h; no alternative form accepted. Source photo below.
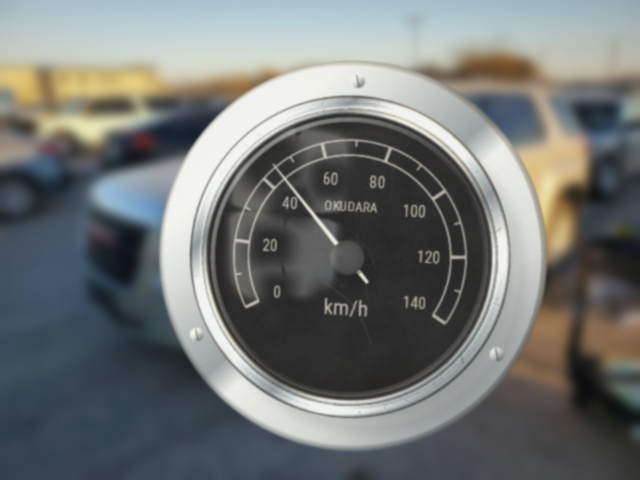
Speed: 45 km/h
